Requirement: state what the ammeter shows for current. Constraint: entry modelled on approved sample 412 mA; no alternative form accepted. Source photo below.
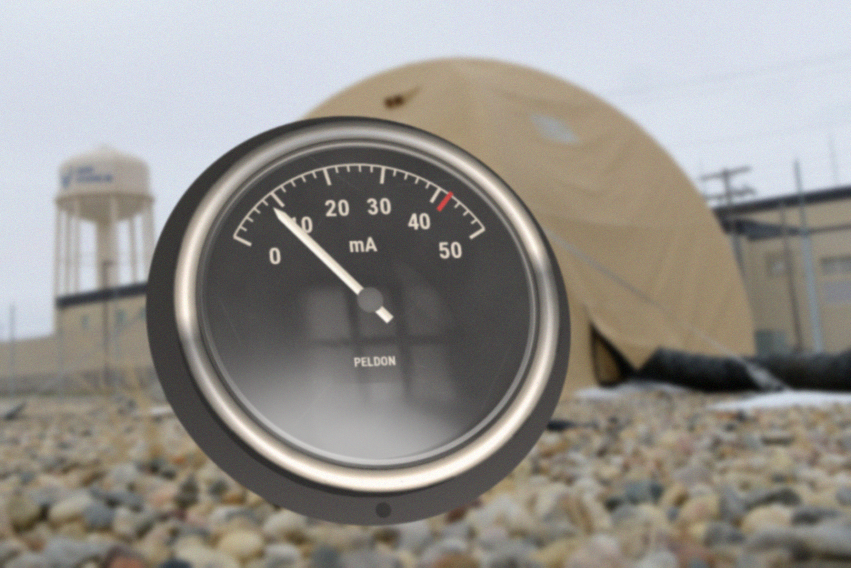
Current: 8 mA
